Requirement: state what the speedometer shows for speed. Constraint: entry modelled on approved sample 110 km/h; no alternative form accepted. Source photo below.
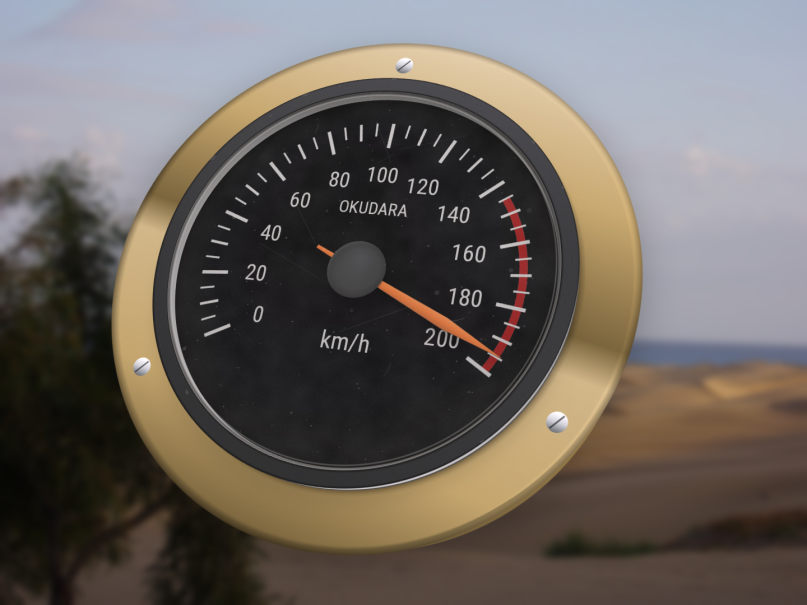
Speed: 195 km/h
